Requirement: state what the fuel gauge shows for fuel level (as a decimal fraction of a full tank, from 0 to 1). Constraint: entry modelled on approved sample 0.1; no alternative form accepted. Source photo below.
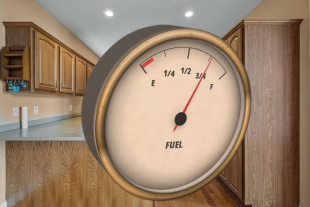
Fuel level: 0.75
